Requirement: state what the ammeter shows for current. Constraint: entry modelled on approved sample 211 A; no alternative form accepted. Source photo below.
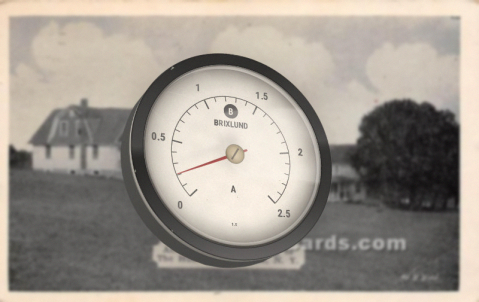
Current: 0.2 A
